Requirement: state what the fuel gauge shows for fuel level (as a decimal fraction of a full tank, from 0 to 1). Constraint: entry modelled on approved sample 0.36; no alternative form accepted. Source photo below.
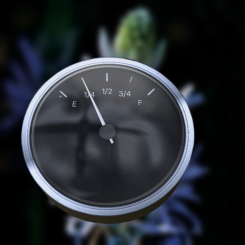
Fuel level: 0.25
